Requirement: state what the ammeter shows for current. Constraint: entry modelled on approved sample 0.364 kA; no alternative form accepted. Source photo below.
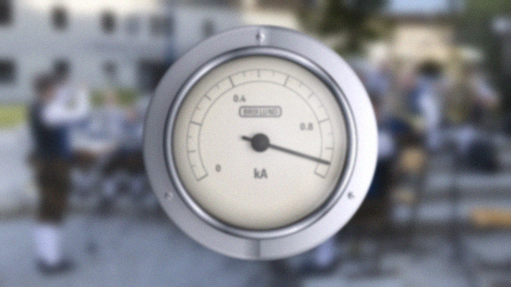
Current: 0.95 kA
